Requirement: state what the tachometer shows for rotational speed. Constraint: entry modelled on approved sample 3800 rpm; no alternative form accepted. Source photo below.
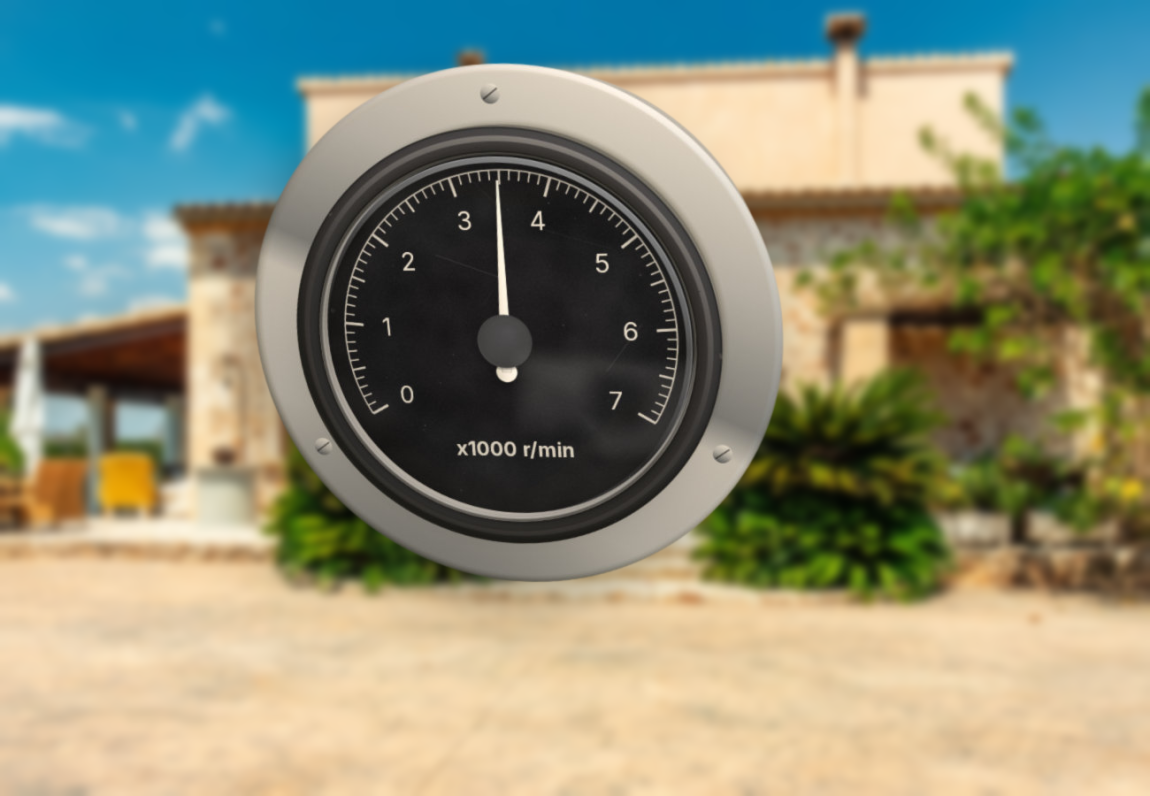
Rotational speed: 3500 rpm
